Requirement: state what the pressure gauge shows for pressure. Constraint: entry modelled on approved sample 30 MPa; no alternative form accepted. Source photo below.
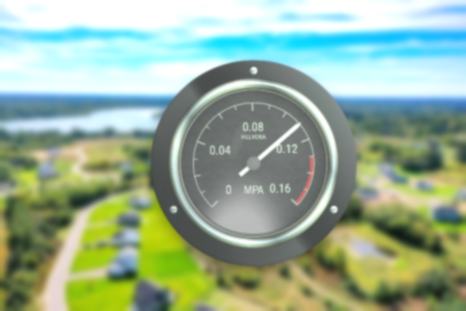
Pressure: 0.11 MPa
